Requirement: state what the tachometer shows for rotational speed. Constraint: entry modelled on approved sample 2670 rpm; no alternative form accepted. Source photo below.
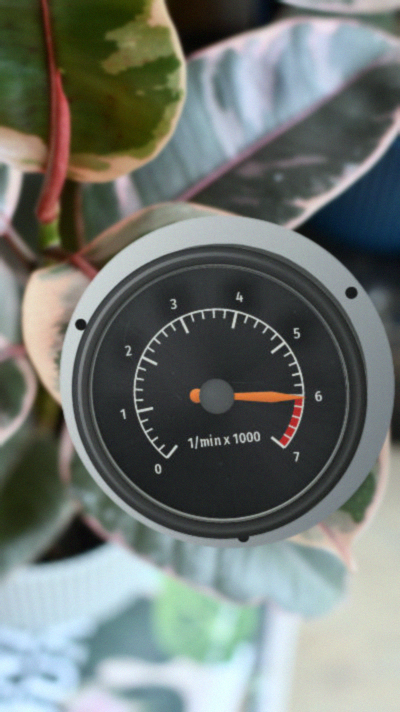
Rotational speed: 6000 rpm
